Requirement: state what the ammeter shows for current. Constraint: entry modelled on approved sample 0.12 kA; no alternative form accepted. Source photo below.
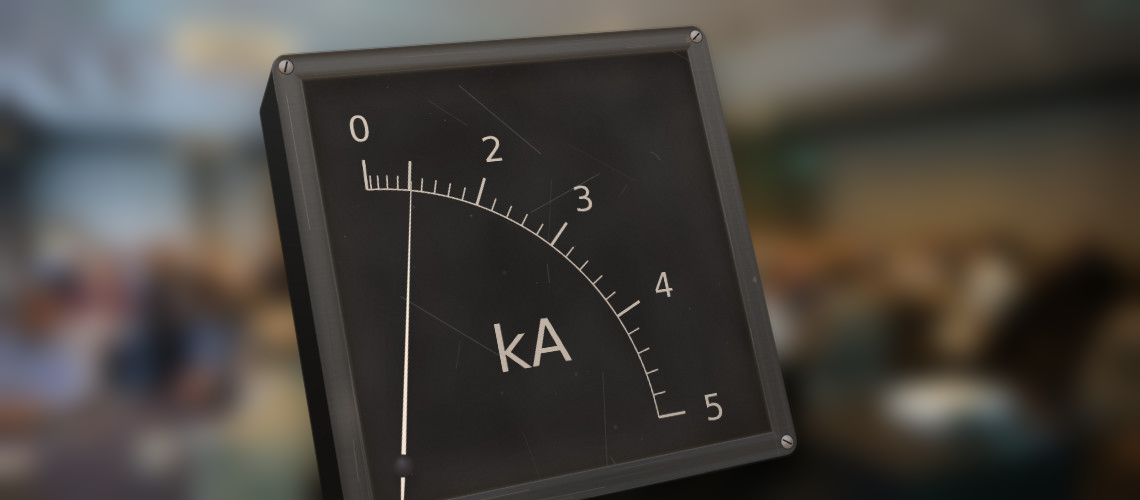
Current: 1 kA
